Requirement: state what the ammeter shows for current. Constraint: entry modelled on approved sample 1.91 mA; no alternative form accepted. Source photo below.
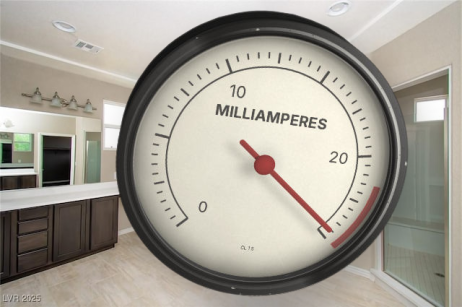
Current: 24.5 mA
